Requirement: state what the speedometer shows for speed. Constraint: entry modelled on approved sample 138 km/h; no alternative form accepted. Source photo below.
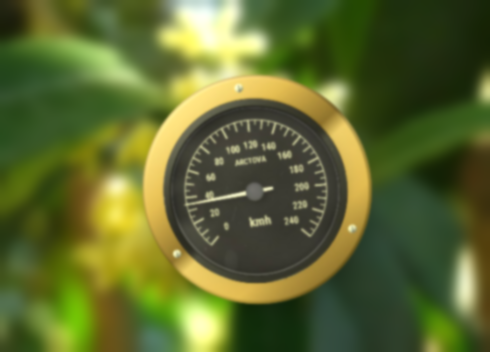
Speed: 35 km/h
